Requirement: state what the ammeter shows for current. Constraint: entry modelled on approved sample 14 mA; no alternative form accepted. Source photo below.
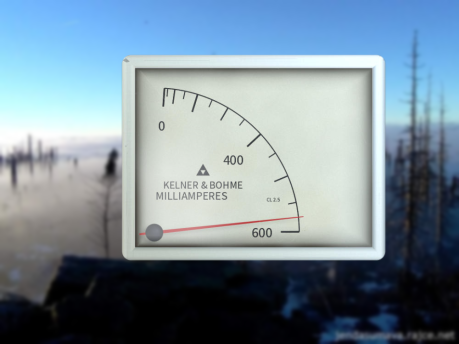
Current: 575 mA
